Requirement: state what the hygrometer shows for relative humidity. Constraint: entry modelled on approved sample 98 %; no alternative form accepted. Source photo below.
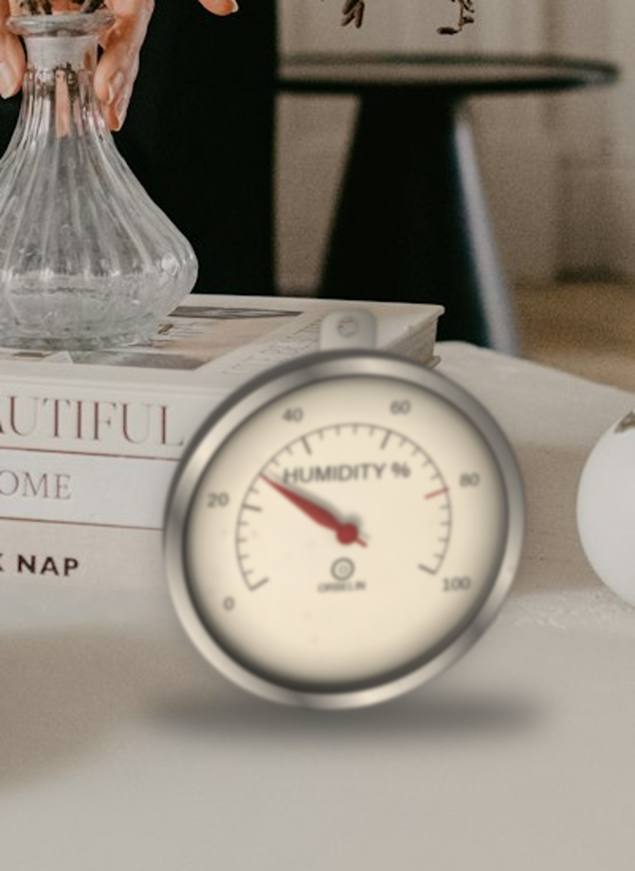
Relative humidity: 28 %
